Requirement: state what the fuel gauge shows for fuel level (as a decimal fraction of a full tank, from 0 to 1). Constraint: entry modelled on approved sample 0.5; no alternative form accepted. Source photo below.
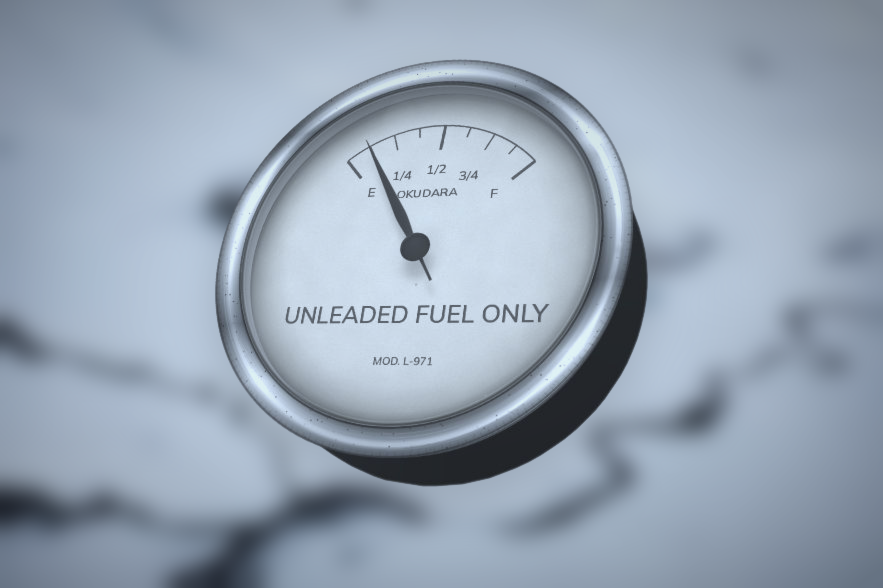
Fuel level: 0.125
